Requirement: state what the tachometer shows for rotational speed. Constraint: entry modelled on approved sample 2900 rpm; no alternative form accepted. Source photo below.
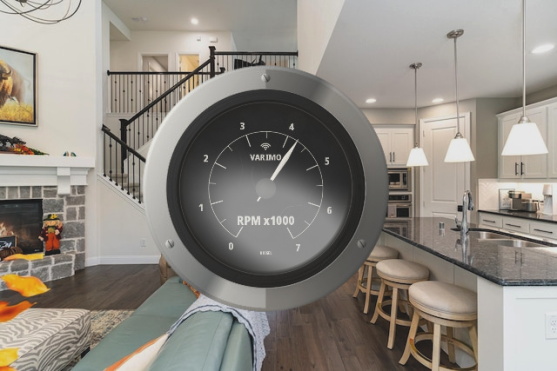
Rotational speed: 4250 rpm
